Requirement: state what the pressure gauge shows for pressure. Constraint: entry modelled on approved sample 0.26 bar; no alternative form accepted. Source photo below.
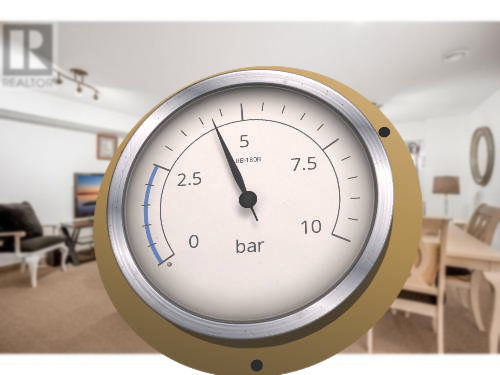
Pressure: 4.25 bar
